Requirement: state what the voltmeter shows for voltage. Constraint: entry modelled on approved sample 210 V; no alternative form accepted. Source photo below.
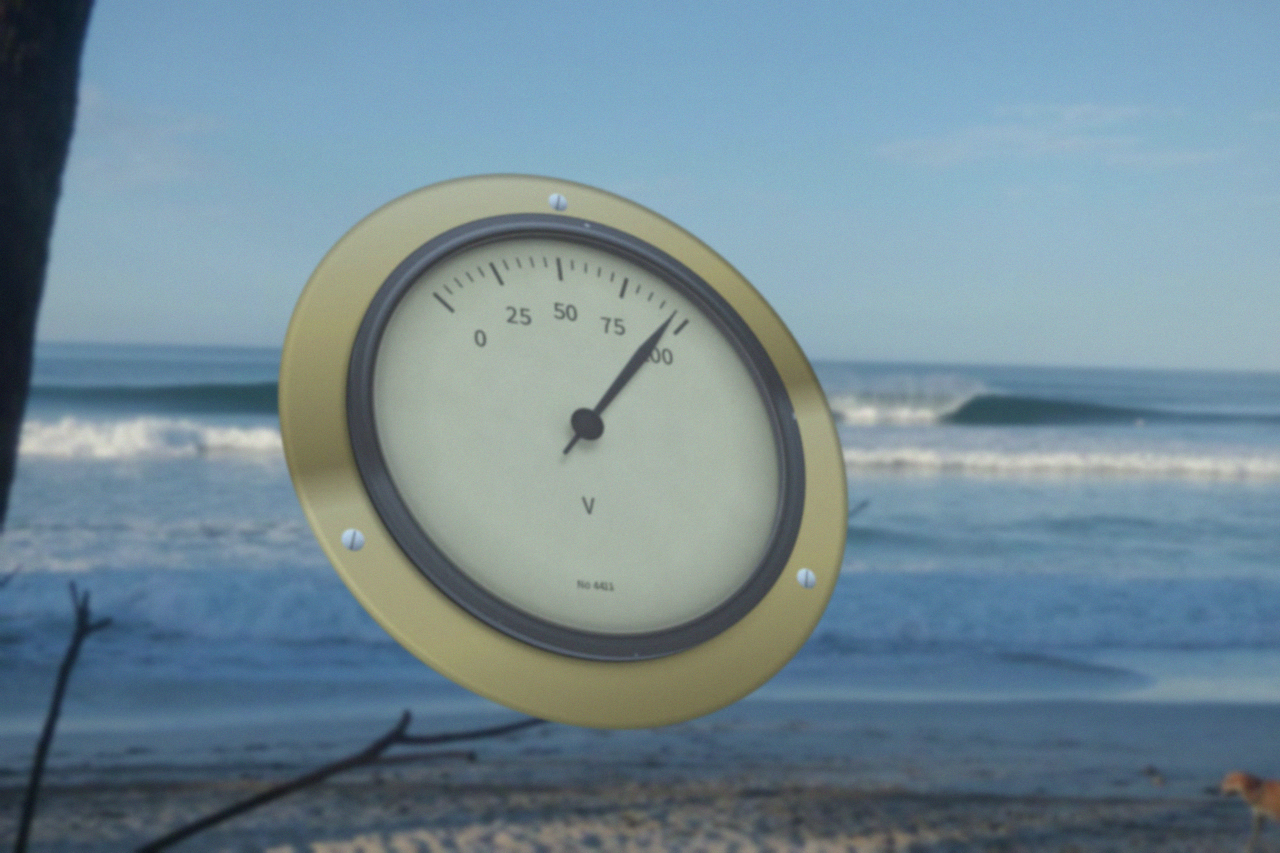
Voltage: 95 V
